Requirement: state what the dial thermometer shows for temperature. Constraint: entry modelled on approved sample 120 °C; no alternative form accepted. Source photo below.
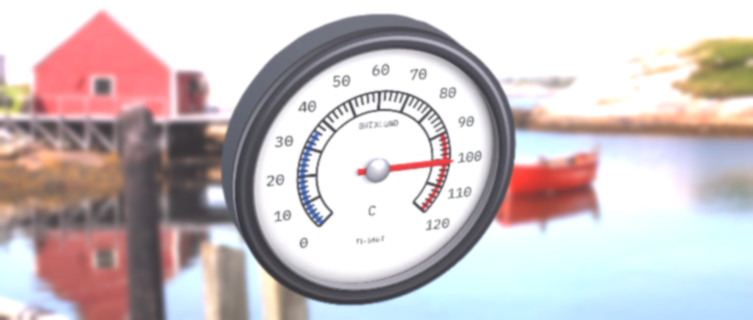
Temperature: 100 °C
